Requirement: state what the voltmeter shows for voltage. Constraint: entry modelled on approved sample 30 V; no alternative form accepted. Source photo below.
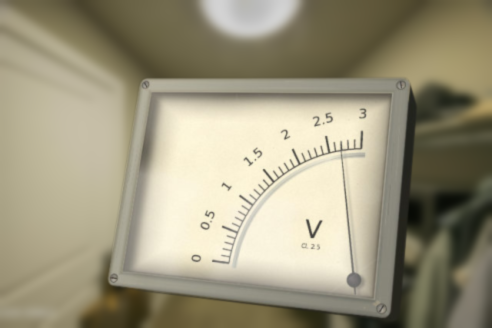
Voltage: 2.7 V
